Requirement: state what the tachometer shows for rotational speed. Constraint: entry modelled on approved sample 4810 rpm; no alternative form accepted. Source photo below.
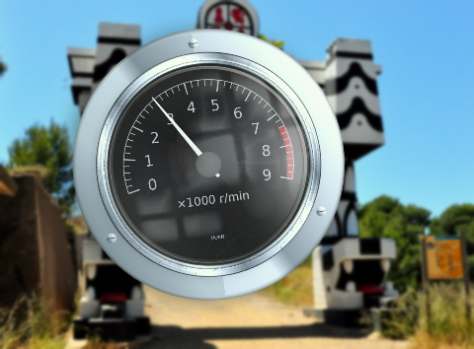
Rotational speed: 3000 rpm
